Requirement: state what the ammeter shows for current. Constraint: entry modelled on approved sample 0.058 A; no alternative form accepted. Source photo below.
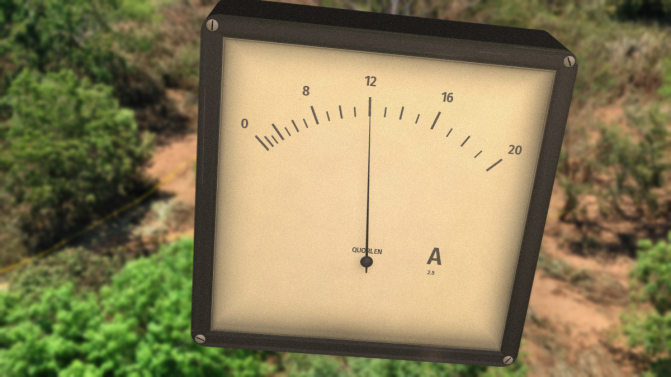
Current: 12 A
